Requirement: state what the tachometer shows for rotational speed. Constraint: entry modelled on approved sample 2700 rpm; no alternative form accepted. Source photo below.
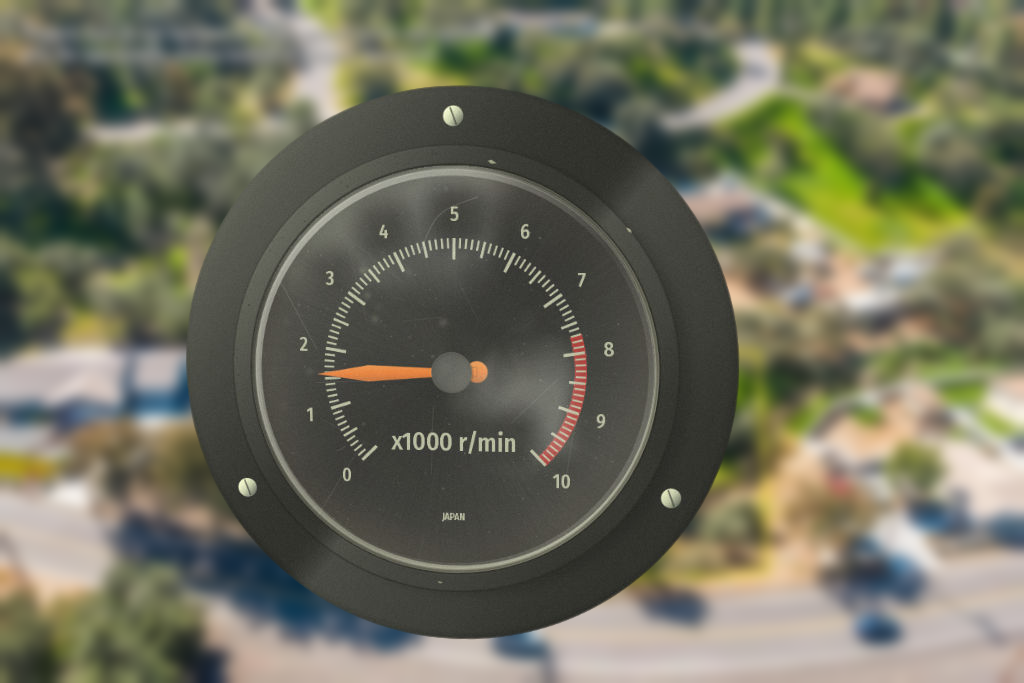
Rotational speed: 1600 rpm
